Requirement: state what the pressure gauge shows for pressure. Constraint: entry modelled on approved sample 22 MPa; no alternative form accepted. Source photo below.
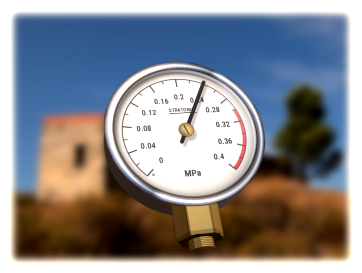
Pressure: 0.24 MPa
